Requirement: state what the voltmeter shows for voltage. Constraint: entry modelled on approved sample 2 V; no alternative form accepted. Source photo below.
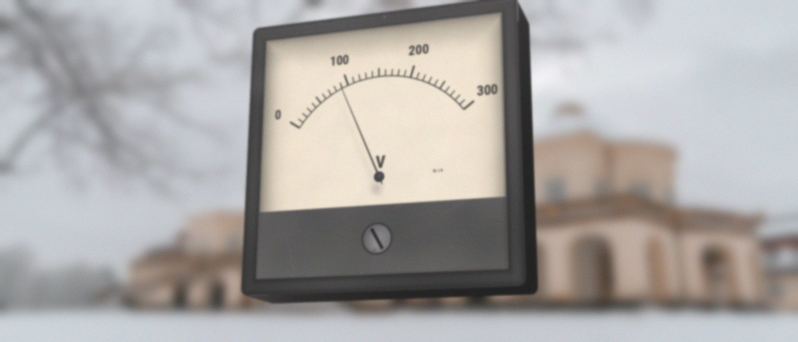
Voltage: 90 V
